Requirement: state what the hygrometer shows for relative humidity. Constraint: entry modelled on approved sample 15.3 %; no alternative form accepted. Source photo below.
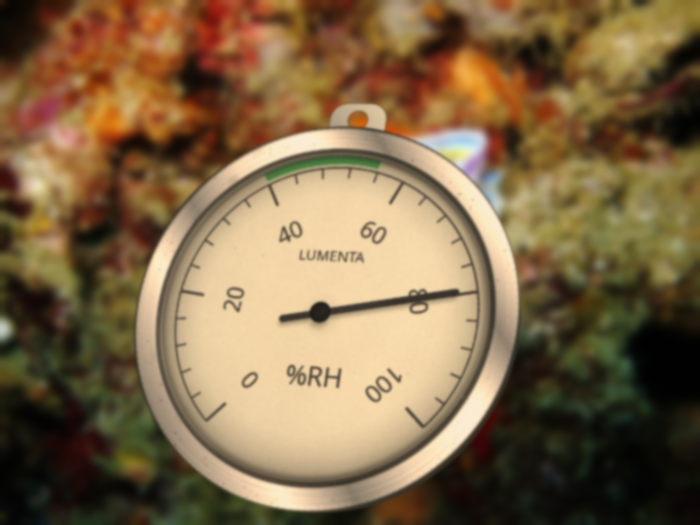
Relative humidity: 80 %
